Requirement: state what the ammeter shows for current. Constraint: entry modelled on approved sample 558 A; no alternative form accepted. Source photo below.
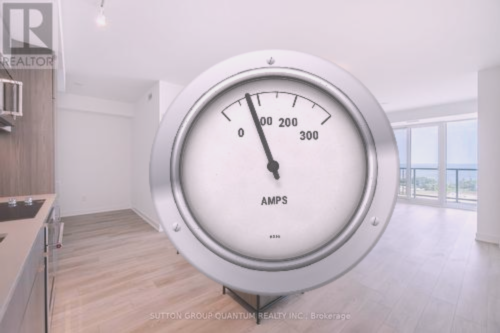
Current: 75 A
